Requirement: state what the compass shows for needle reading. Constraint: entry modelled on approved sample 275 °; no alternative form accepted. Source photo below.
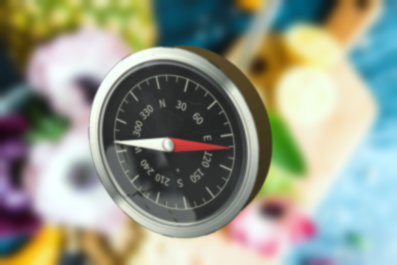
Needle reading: 100 °
